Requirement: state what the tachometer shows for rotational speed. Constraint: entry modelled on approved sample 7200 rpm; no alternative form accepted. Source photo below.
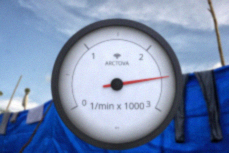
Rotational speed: 2500 rpm
